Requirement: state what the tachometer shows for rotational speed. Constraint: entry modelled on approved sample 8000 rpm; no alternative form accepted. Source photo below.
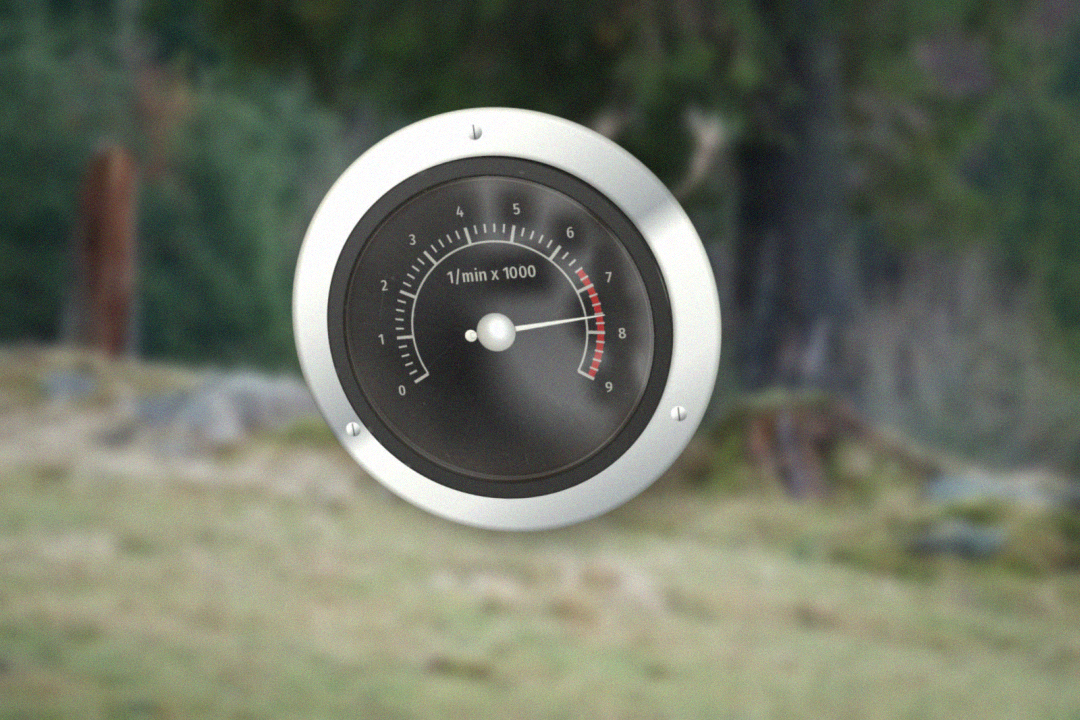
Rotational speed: 7600 rpm
